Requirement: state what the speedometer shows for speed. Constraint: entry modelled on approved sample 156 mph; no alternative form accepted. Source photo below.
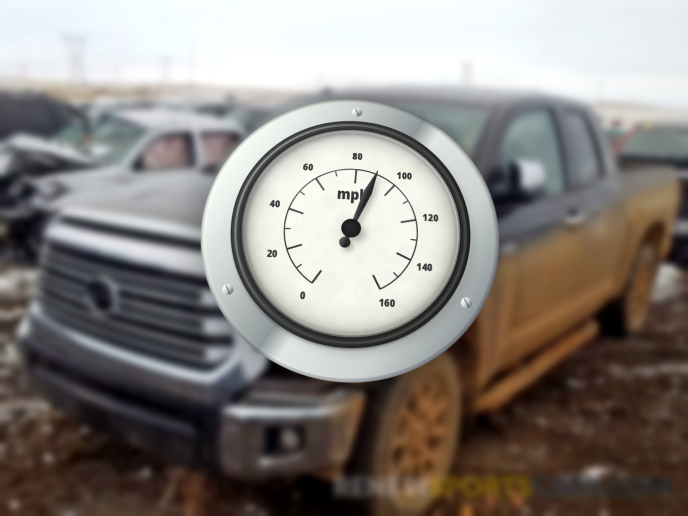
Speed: 90 mph
